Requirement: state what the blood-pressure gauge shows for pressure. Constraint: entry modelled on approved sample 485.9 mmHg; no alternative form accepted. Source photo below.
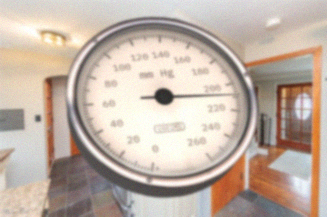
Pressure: 210 mmHg
